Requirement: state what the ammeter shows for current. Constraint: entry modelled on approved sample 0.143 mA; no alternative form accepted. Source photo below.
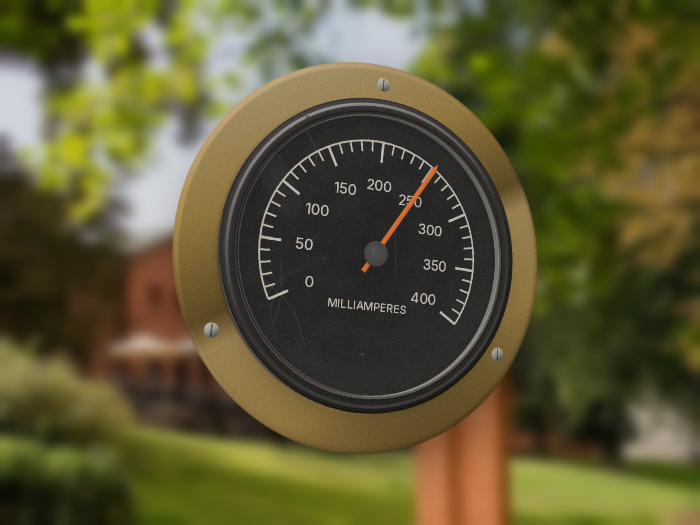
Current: 250 mA
